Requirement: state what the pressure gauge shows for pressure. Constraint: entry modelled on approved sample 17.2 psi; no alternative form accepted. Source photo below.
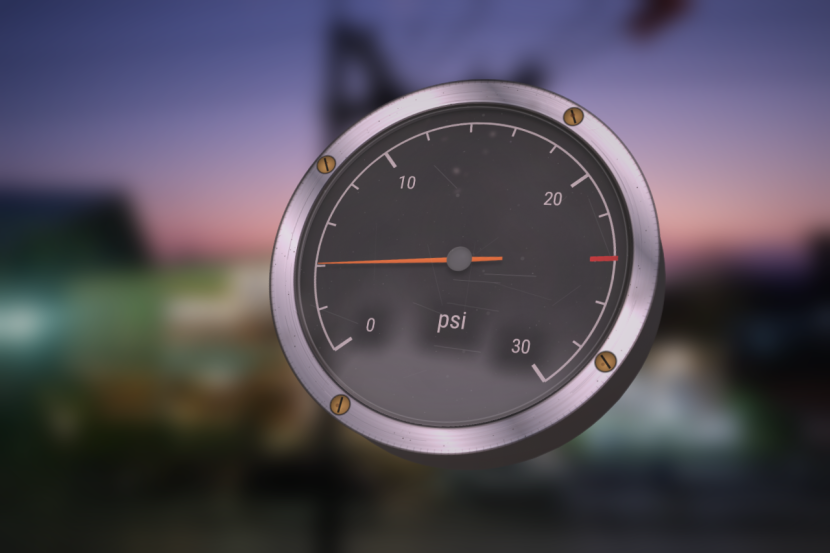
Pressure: 4 psi
